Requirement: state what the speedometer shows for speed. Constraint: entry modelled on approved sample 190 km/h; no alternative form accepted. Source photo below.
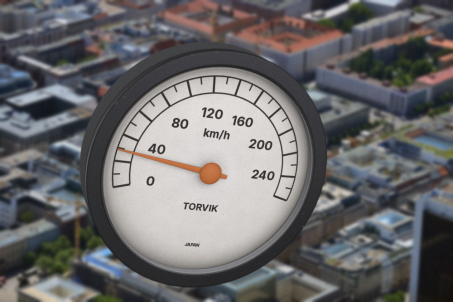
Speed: 30 km/h
